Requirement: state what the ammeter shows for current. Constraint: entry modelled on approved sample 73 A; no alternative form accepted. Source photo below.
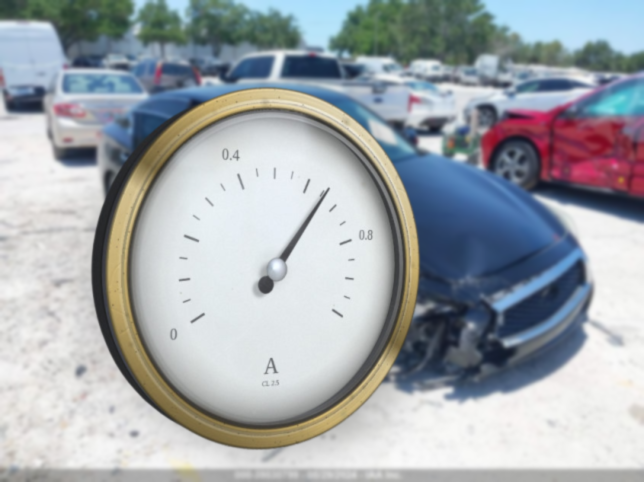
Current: 0.65 A
